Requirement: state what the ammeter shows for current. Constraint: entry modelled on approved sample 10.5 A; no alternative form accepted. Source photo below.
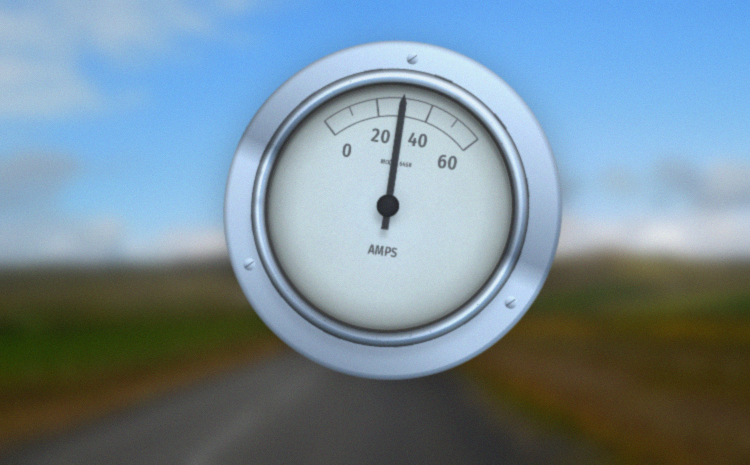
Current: 30 A
